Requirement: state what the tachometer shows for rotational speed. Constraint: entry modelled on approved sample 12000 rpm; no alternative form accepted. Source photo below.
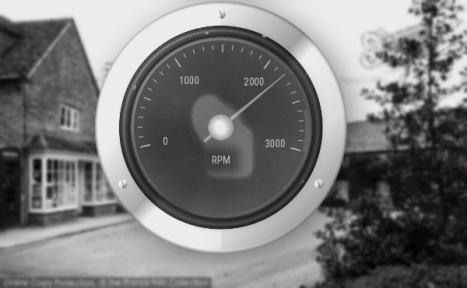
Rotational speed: 2200 rpm
